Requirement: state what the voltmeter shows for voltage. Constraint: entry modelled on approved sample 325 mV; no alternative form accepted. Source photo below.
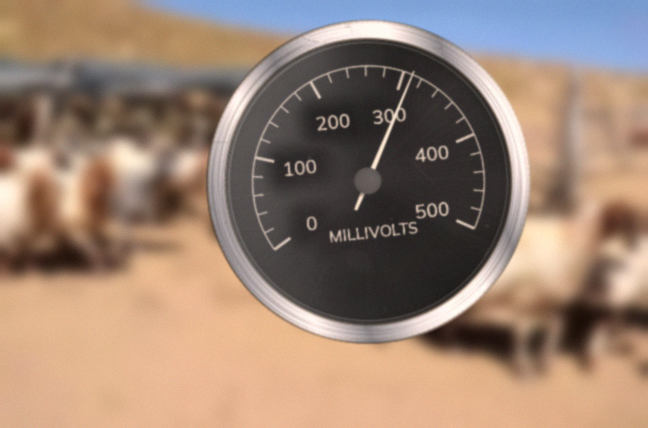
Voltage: 310 mV
